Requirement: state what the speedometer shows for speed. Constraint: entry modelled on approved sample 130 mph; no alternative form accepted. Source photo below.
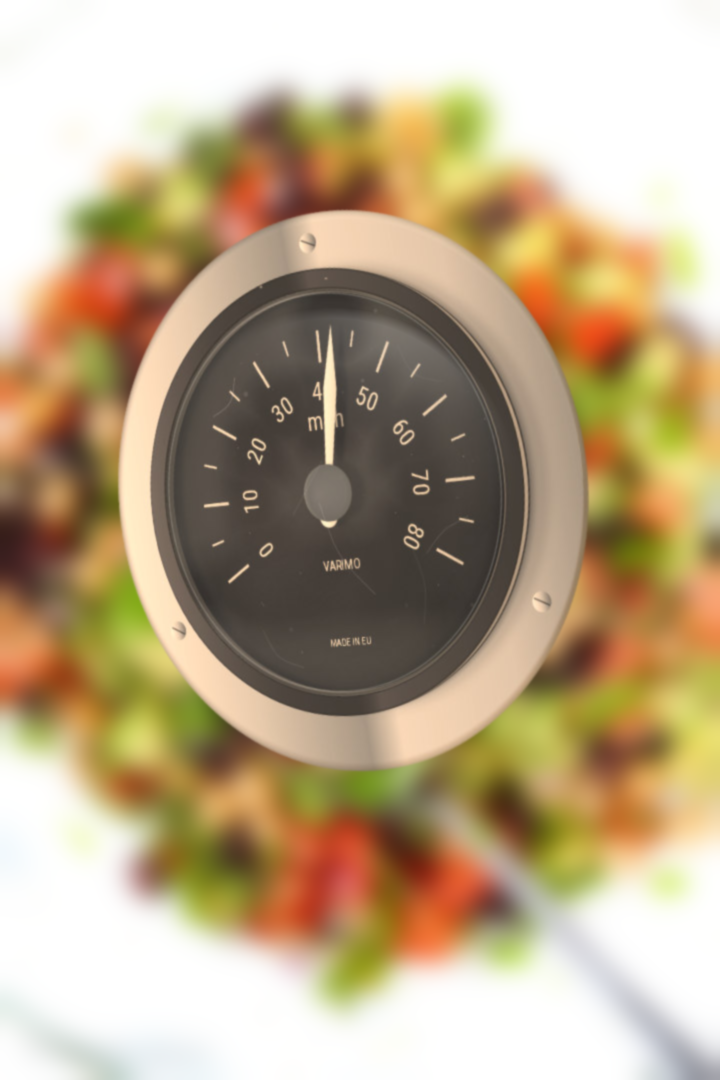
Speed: 42.5 mph
